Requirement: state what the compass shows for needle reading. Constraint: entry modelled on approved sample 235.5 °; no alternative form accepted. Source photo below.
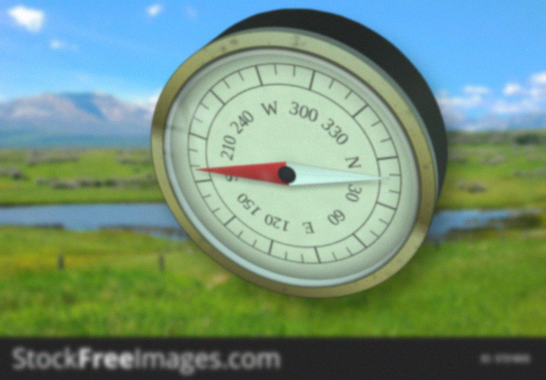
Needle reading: 190 °
